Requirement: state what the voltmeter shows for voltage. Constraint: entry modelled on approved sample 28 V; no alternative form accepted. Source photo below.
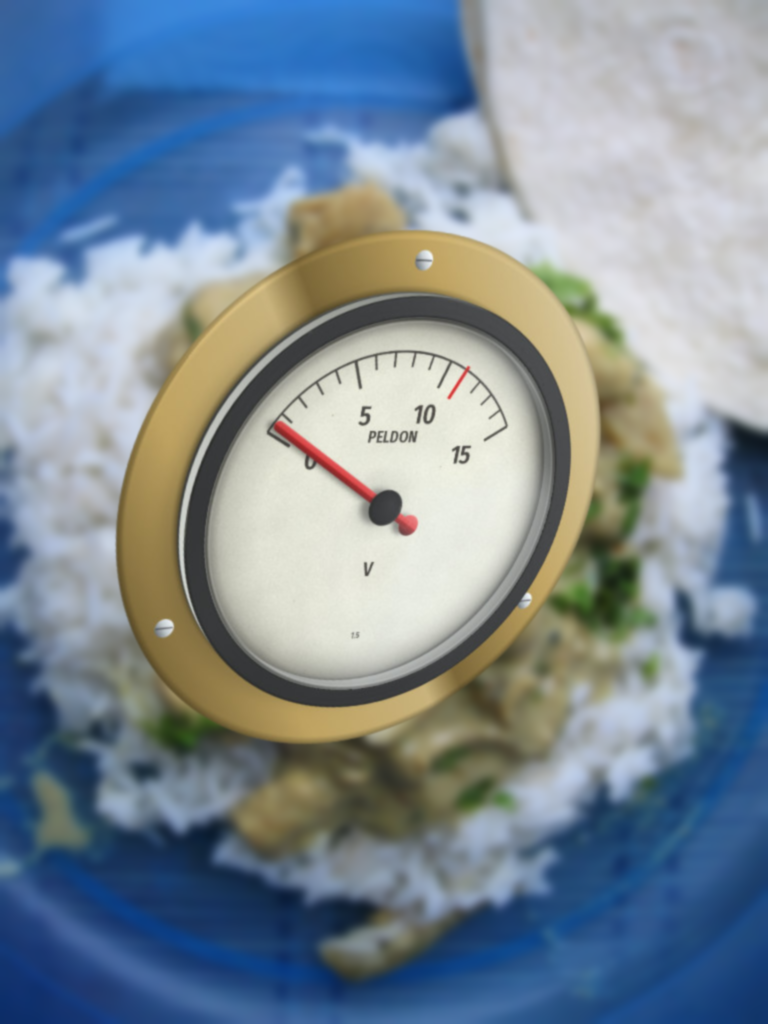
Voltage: 0.5 V
